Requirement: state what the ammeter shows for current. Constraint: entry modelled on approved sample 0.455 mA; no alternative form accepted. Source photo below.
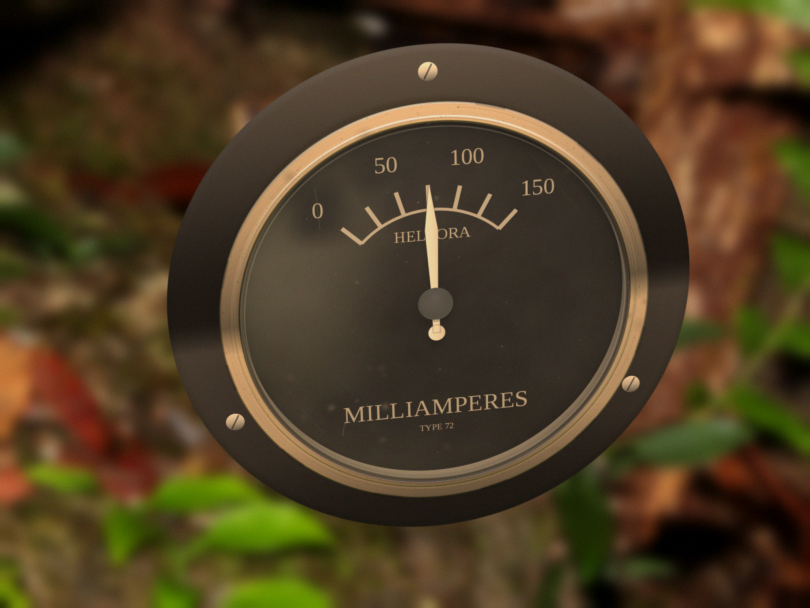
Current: 75 mA
